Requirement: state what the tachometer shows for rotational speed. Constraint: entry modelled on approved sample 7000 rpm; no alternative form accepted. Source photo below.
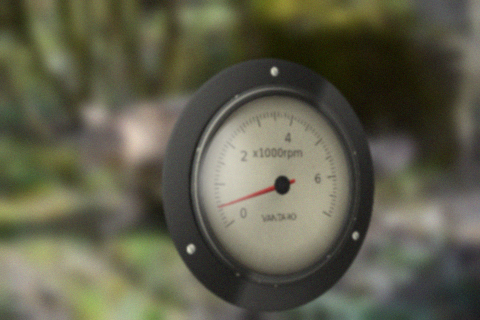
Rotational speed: 500 rpm
